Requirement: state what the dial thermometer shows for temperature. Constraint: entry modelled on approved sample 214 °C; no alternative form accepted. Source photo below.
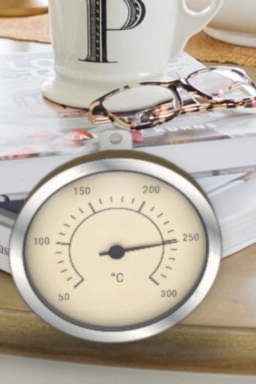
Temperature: 250 °C
